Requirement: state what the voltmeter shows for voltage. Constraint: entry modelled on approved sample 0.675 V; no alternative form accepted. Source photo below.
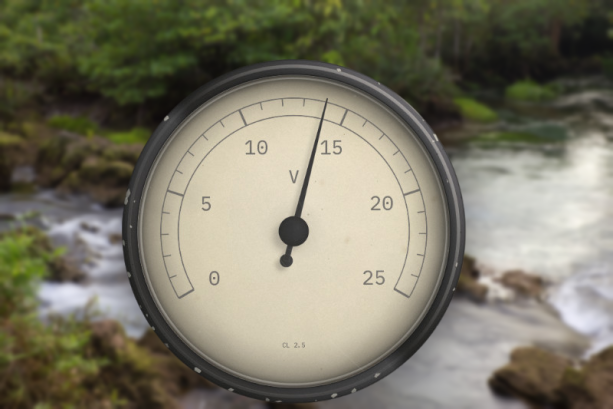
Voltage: 14 V
